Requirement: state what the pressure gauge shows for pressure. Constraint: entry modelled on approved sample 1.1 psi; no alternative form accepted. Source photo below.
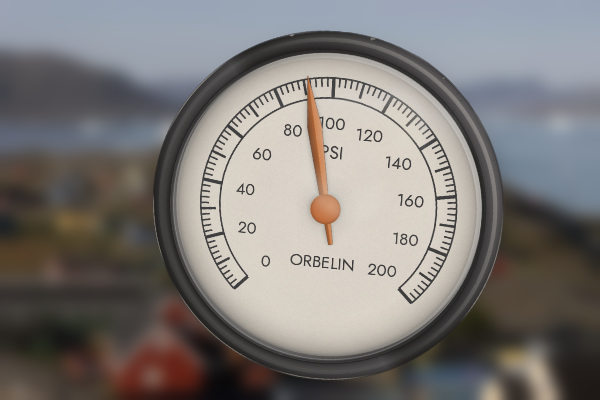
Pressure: 92 psi
